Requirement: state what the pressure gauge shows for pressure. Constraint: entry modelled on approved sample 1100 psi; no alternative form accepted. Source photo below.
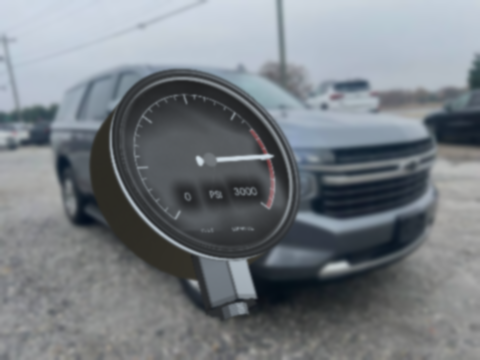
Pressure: 2500 psi
